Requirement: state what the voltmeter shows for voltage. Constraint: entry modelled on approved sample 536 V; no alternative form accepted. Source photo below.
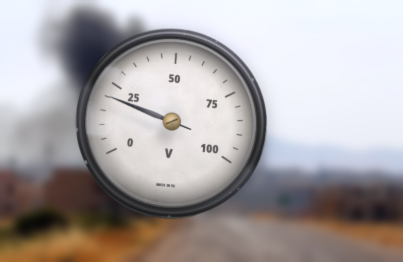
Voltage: 20 V
